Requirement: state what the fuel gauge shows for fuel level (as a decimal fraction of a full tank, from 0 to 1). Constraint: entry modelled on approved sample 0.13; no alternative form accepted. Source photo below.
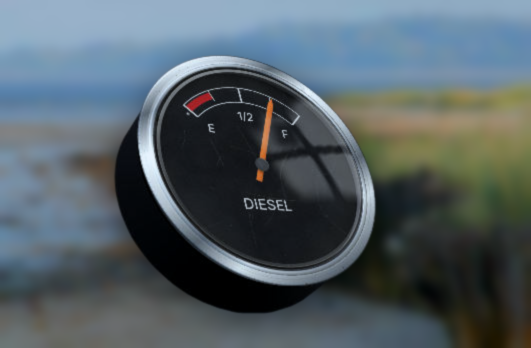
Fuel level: 0.75
